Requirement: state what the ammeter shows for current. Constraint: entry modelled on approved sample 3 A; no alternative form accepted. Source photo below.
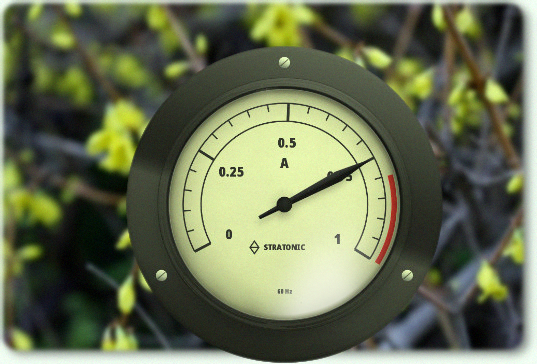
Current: 0.75 A
